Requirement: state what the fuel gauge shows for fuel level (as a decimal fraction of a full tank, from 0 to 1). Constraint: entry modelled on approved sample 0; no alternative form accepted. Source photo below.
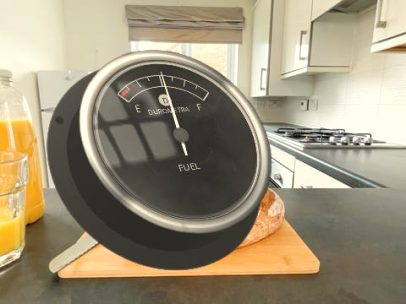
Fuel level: 0.5
